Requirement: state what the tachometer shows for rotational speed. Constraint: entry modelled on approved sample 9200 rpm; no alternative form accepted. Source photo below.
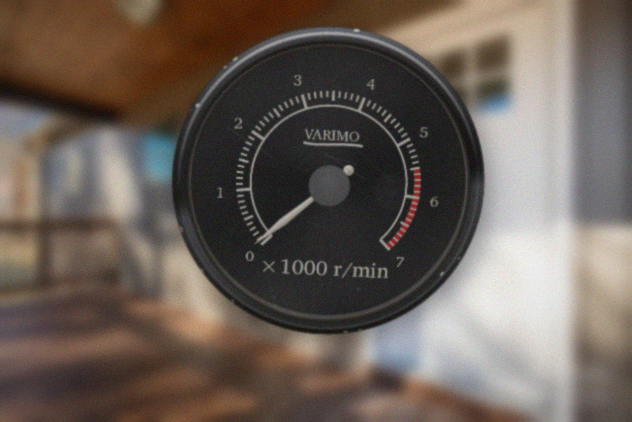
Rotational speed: 100 rpm
